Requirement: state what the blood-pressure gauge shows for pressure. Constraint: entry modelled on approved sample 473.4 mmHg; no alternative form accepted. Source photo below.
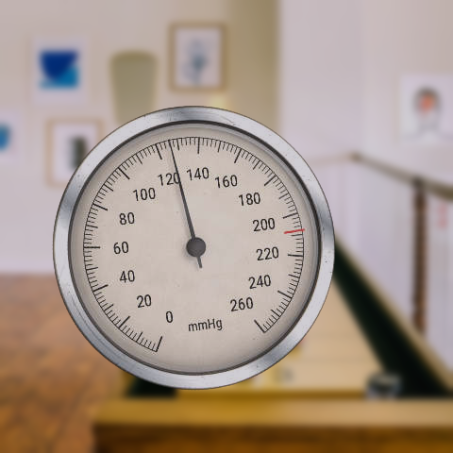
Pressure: 126 mmHg
